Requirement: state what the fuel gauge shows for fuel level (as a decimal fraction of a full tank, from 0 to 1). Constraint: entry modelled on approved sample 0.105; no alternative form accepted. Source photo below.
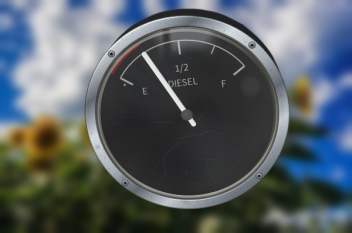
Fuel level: 0.25
